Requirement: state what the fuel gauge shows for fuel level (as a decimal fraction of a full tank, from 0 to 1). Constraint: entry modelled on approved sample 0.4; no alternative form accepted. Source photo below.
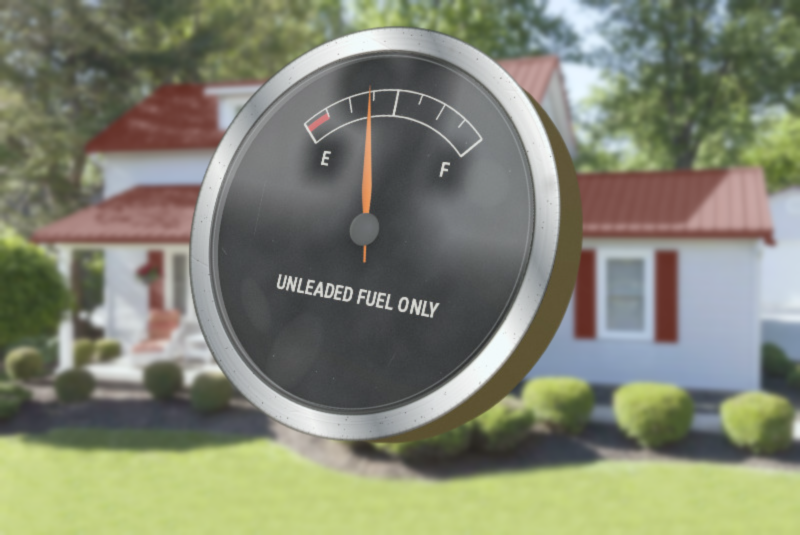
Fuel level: 0.375
